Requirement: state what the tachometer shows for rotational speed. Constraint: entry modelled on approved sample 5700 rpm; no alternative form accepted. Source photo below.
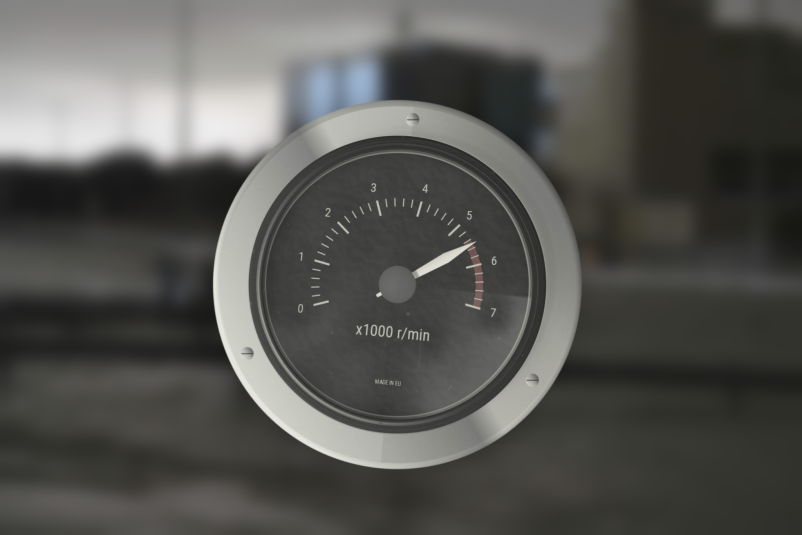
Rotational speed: 5500 rpm
